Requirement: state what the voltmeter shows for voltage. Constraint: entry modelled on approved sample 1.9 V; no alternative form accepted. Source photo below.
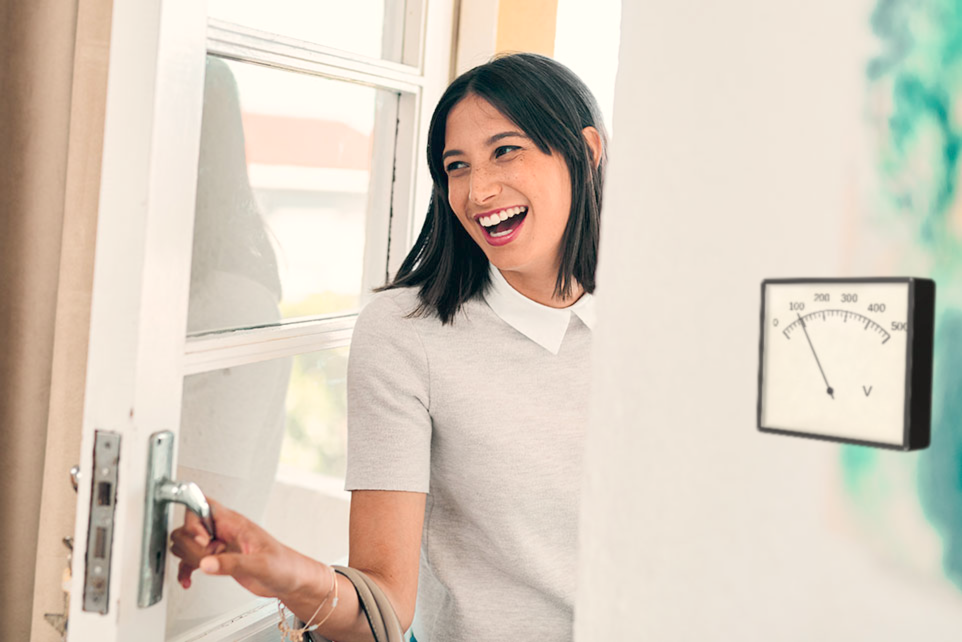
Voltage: 100 V
